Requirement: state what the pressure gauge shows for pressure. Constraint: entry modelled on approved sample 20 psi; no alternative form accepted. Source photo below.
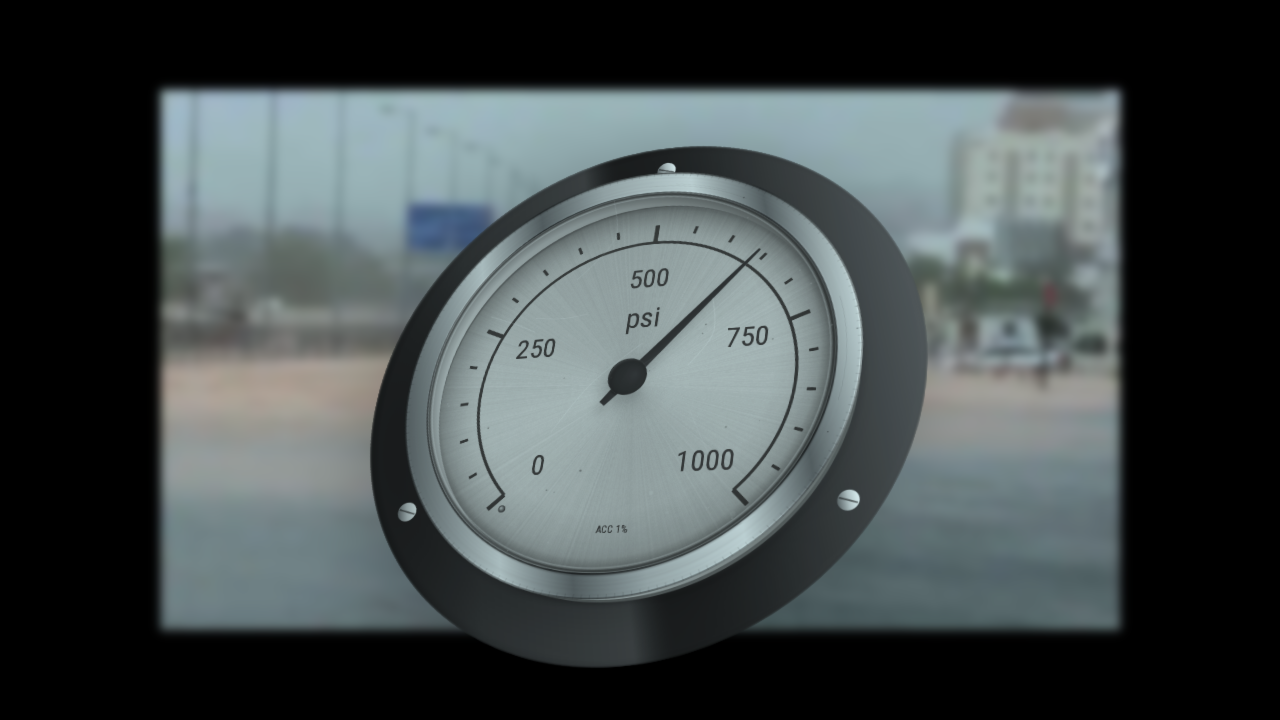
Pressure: 650 psi
